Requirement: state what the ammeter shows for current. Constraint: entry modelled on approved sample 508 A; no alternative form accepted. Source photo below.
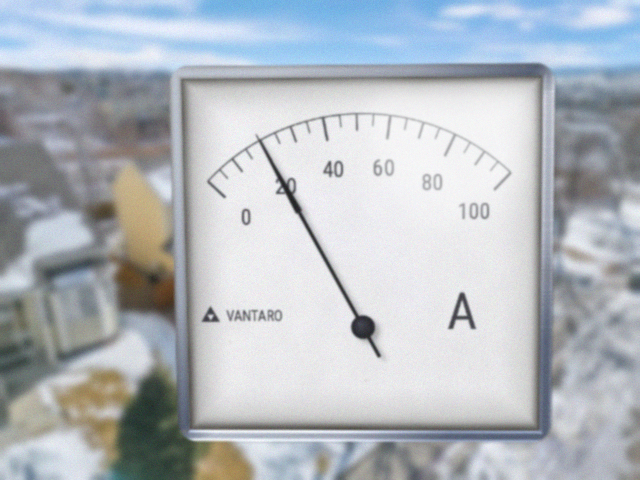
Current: 20 A
